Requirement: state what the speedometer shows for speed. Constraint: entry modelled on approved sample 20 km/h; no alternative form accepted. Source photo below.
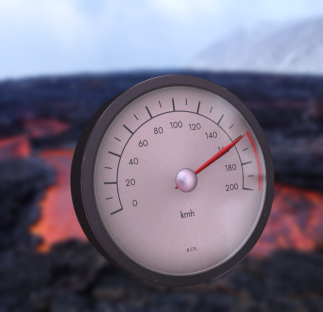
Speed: 160 km/h
